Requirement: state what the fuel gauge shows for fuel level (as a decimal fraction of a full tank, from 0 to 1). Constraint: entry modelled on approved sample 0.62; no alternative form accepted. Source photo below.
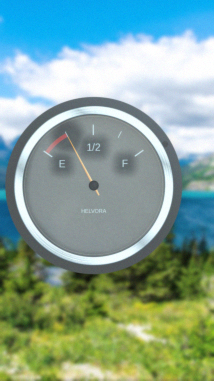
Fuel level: 0.25
